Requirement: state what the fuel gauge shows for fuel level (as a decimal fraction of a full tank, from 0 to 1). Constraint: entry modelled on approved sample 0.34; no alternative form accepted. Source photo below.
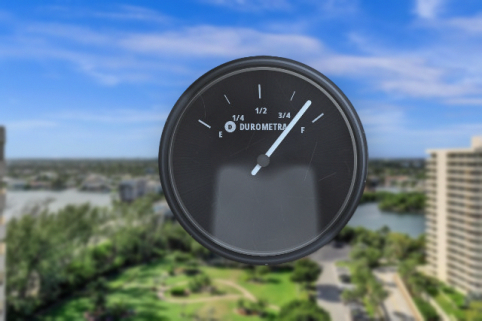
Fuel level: 0.875
